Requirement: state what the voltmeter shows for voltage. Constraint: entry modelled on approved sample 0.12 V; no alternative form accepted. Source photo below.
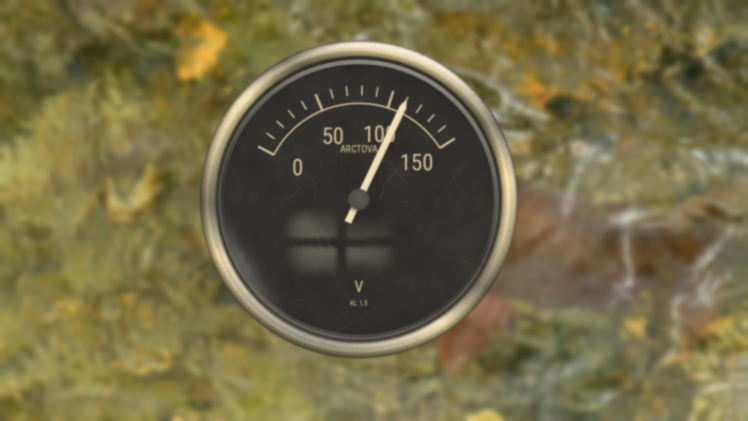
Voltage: 110 V
